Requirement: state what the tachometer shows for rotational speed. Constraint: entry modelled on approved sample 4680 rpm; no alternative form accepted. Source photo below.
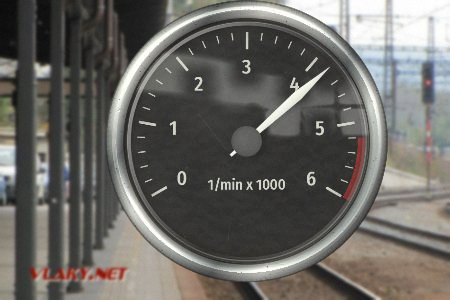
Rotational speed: 4200 rpm
